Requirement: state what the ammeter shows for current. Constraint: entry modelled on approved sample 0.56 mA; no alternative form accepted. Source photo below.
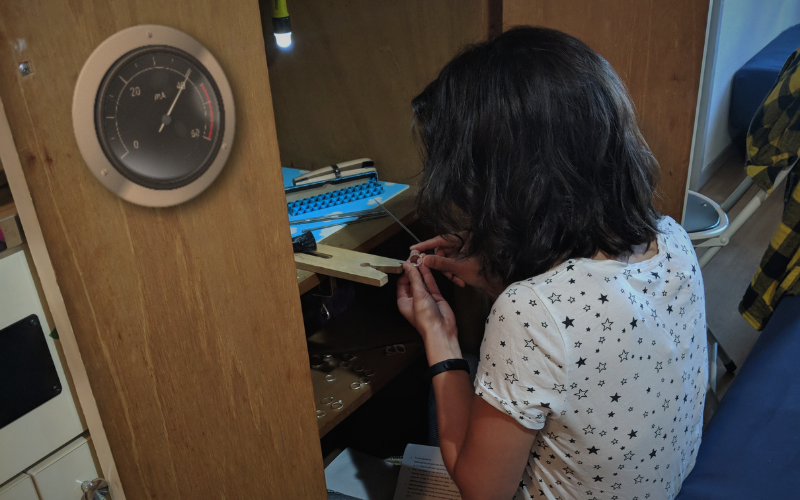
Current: 40 mA
